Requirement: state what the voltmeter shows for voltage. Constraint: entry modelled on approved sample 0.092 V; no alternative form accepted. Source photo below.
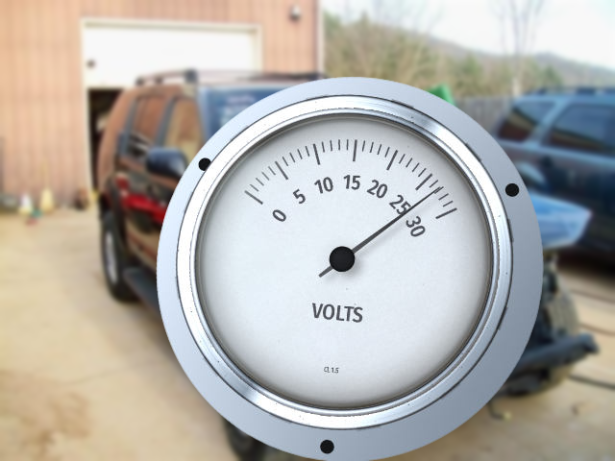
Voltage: 27 V
